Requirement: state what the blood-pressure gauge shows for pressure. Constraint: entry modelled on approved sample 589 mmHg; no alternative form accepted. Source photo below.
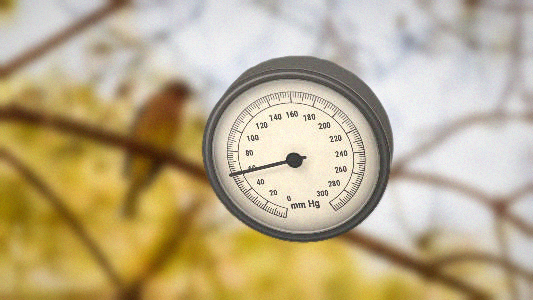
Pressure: 60 mmHg
